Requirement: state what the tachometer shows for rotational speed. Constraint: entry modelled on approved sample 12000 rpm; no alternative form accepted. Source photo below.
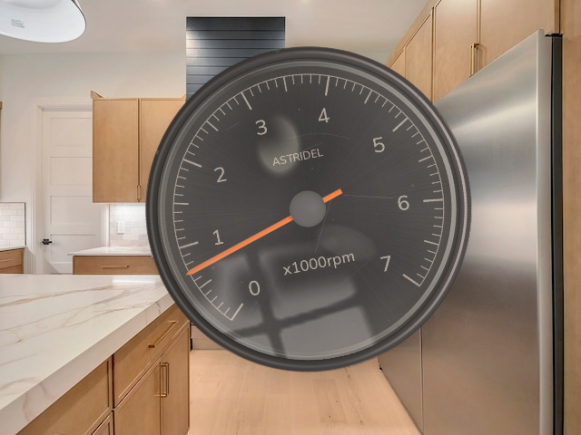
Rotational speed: 700 rpm
